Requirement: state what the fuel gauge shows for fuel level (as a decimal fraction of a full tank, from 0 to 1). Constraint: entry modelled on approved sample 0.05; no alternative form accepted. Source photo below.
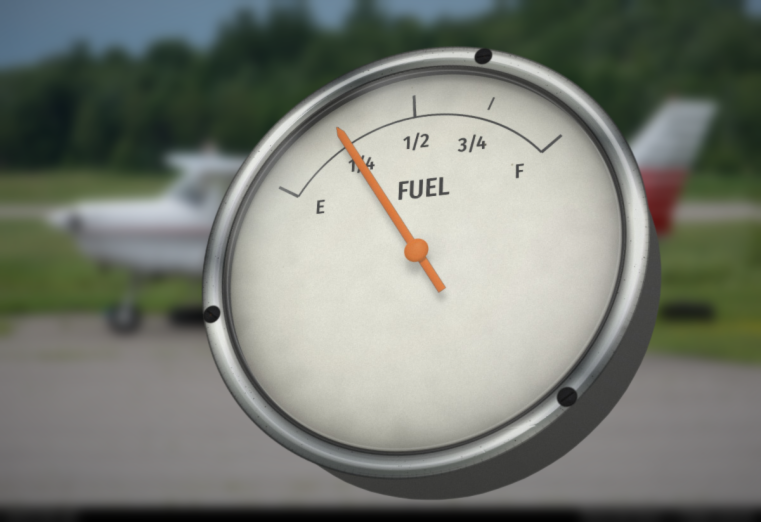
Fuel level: 0.25
